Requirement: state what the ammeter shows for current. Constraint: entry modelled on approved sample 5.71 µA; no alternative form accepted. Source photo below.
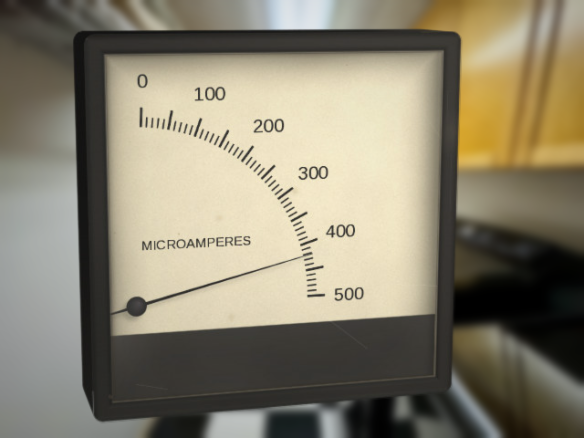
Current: 420 µA
